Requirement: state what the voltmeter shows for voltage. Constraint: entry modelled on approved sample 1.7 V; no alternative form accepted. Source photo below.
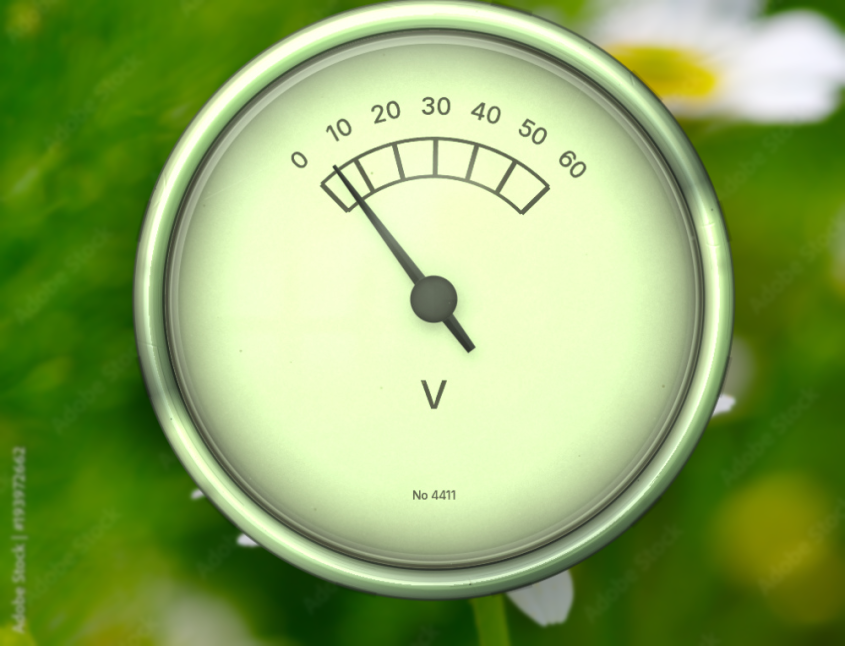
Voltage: 5 V
